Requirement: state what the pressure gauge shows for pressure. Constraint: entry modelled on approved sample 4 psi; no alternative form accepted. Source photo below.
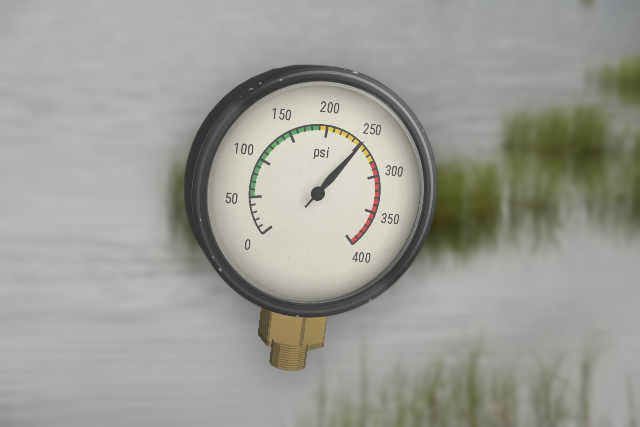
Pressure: 250 psi
